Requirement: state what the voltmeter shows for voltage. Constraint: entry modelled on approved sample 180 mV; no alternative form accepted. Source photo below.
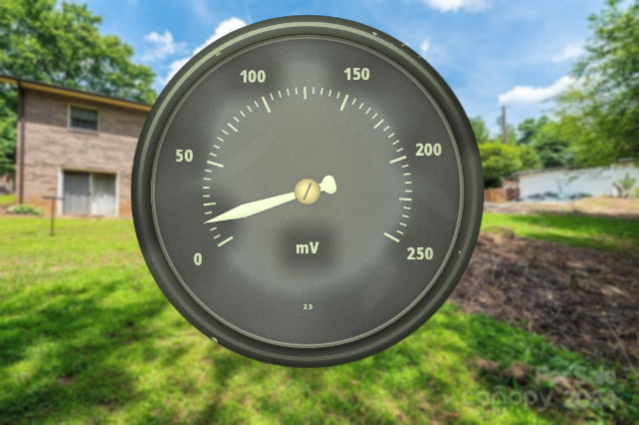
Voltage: 15 mV
